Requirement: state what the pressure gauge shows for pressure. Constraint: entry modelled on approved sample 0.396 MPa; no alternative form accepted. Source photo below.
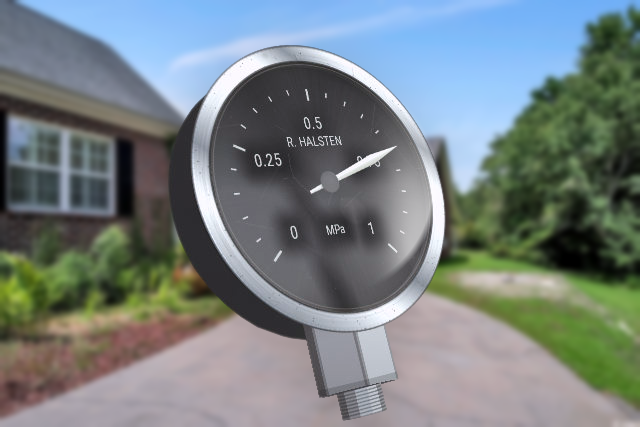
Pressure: 0.75 MPa
